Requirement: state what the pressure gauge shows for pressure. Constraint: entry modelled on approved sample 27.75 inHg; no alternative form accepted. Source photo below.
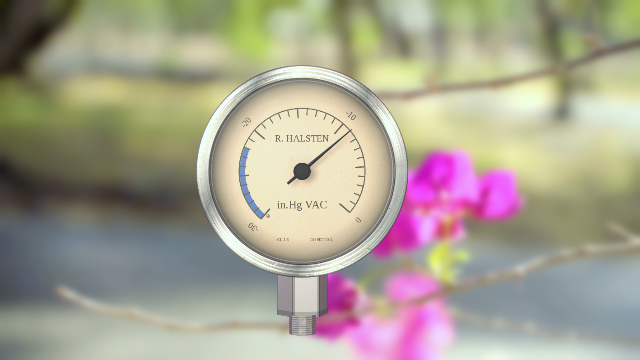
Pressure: -9 inHg
